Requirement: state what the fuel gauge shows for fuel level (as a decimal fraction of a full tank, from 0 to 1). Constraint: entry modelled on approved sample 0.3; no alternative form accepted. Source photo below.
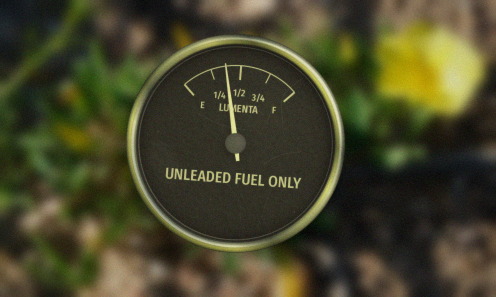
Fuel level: 0.375
